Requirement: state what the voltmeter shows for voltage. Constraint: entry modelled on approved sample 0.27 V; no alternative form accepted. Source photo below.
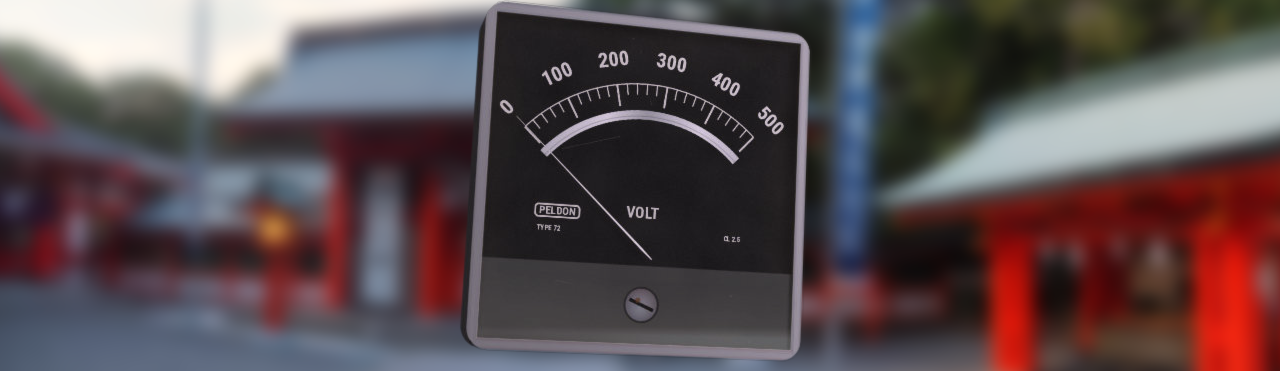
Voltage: 0 V
